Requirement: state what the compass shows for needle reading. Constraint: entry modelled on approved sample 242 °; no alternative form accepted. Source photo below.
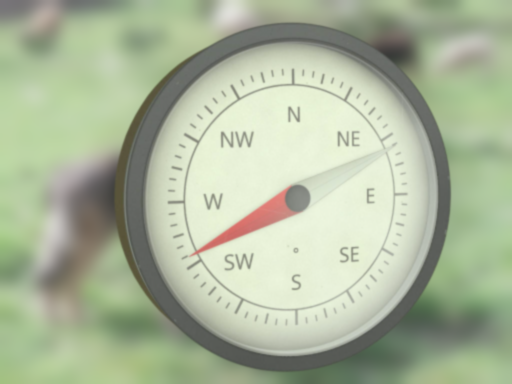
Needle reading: 245 °
